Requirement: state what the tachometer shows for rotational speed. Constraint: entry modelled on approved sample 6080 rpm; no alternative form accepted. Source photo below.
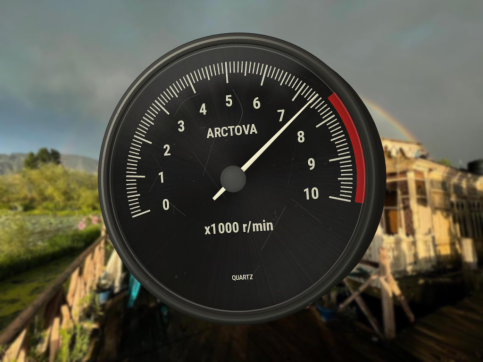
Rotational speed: 7400 rpm
